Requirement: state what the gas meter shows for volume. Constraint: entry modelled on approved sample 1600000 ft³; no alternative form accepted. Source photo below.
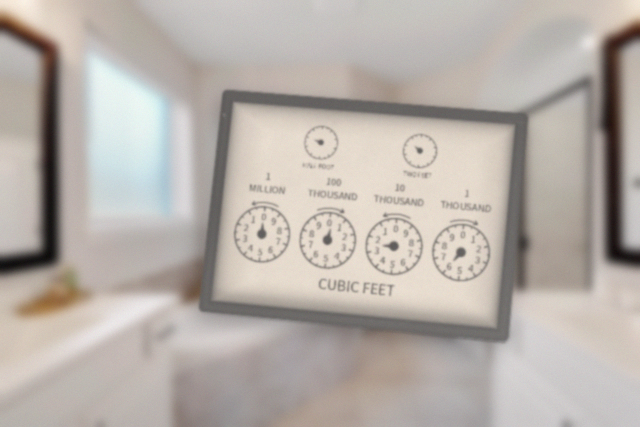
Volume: 2600 ft³
